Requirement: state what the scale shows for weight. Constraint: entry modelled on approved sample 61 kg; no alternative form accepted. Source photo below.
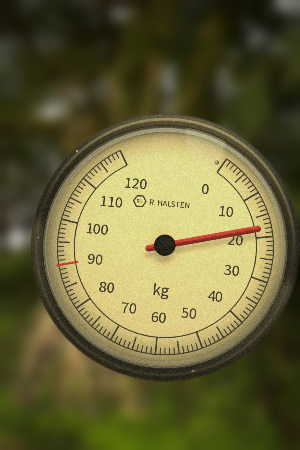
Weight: 18 kg
